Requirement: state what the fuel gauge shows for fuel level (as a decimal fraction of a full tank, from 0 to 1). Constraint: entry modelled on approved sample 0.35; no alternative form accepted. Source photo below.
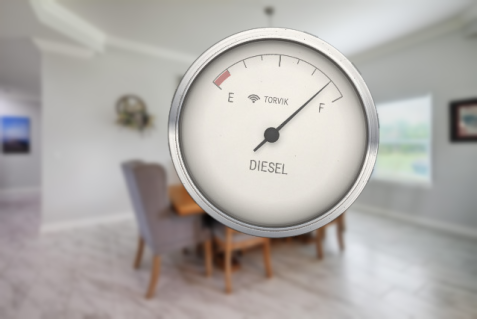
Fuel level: 0.875
